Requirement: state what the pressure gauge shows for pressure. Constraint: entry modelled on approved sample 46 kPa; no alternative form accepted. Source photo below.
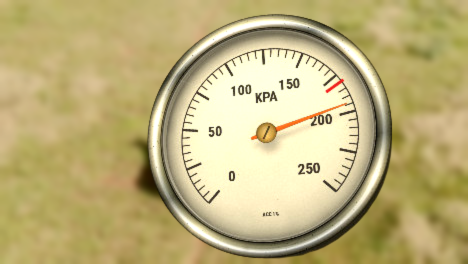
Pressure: 195 kPa
